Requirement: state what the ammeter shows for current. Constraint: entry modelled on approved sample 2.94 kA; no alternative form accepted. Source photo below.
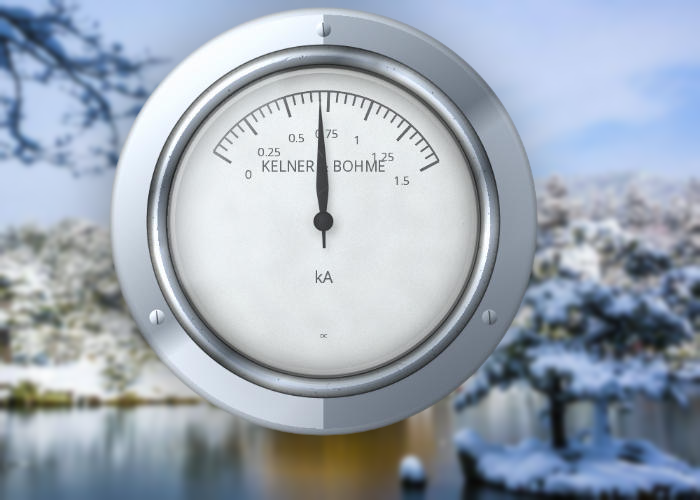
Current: 0.7 kA
